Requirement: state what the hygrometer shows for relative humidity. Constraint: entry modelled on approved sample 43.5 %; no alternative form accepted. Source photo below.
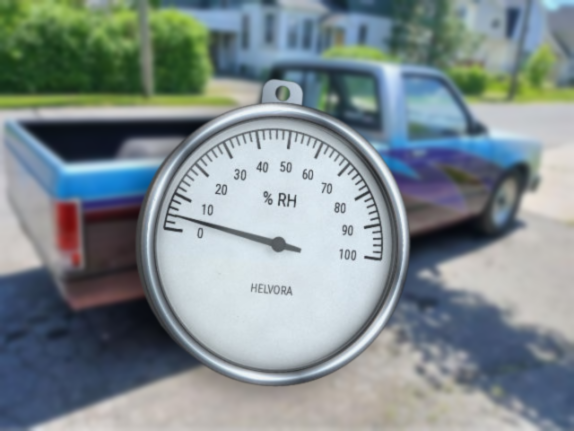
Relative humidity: 4 %
